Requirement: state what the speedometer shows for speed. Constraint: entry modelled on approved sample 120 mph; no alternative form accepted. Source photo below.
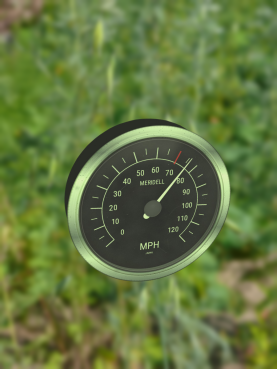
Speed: 75 mph
